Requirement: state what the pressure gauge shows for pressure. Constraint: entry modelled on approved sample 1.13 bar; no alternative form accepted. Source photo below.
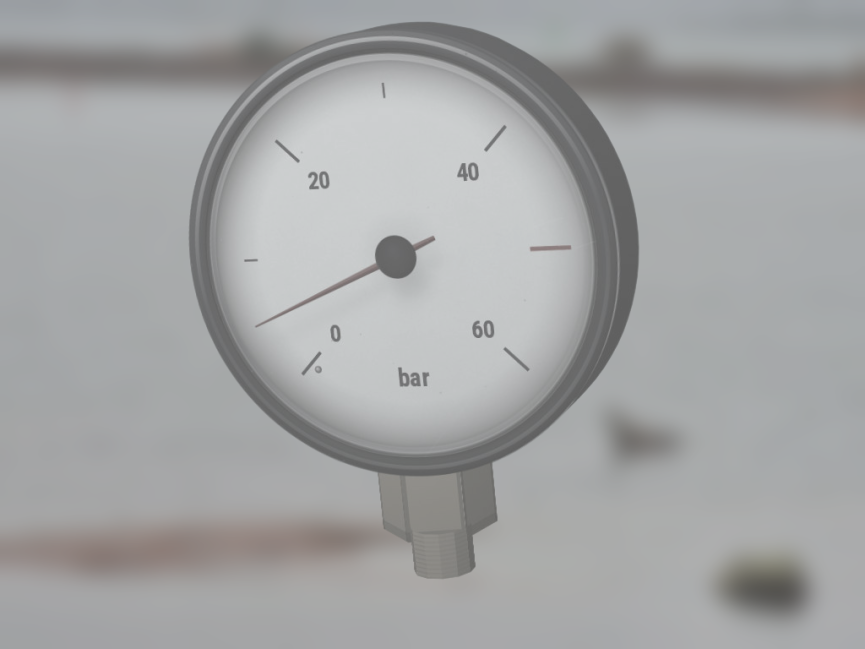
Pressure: 5 bar
